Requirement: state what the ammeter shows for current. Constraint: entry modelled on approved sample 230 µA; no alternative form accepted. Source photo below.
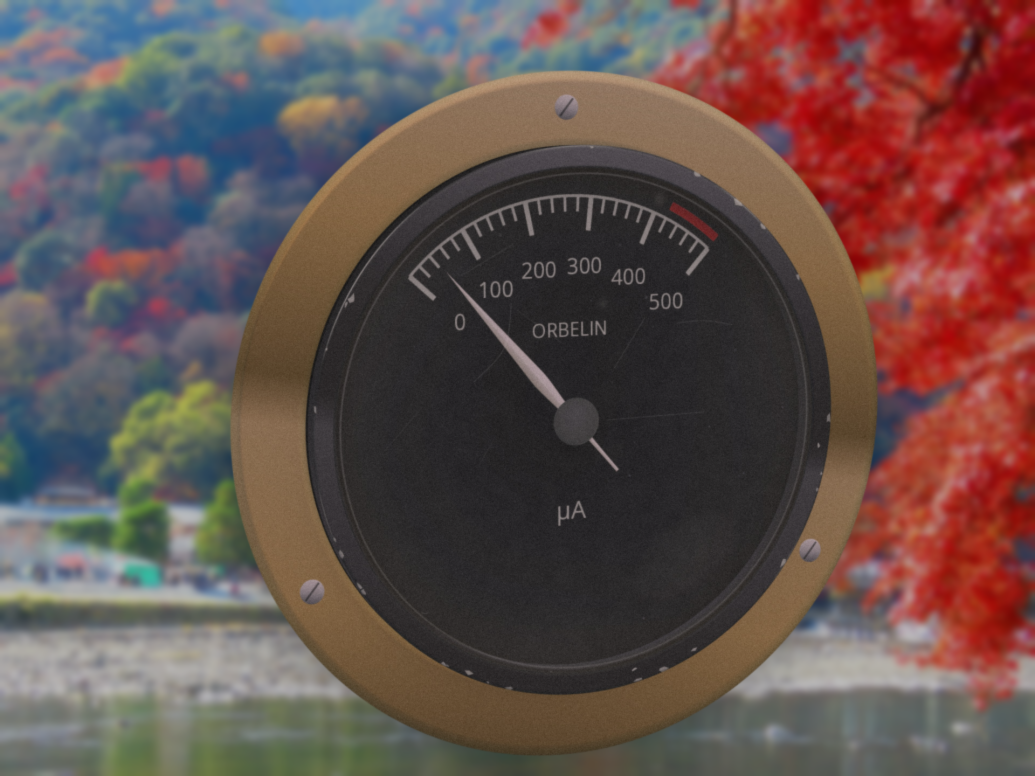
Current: 40 µA
